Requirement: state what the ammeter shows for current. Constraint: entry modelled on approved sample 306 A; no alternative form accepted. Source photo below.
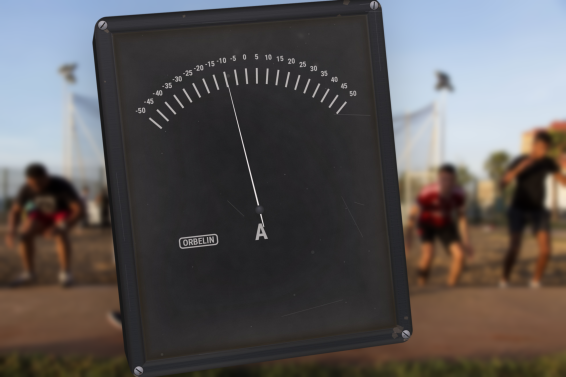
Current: -10 A
